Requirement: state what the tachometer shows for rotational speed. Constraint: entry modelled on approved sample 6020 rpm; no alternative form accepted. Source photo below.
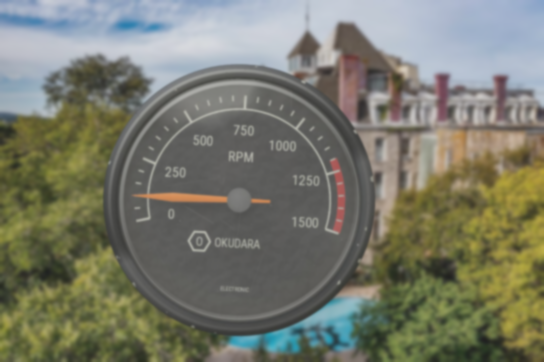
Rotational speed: 100 rpm
